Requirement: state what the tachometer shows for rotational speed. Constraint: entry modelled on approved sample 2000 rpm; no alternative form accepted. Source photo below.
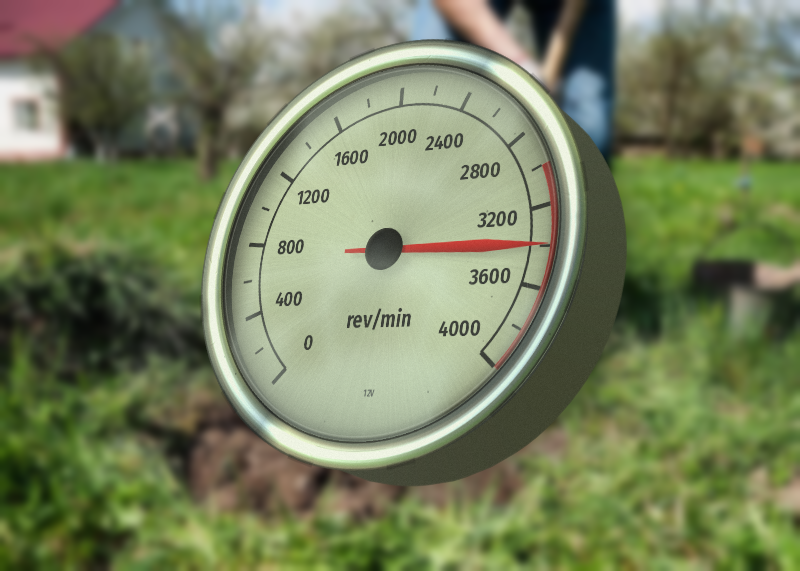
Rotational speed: 3400 rpm
